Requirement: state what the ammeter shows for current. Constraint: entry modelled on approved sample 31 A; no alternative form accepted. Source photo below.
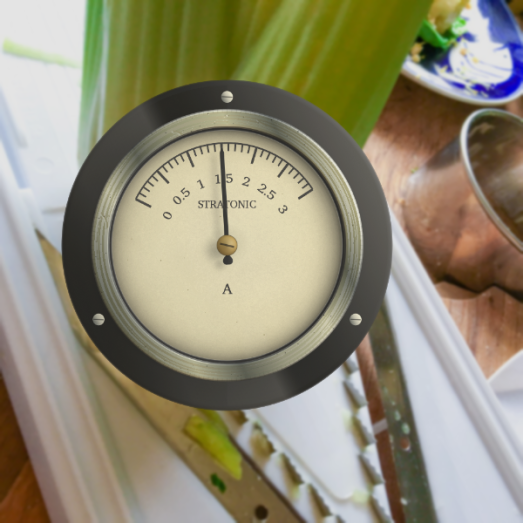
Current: 1.5 A
